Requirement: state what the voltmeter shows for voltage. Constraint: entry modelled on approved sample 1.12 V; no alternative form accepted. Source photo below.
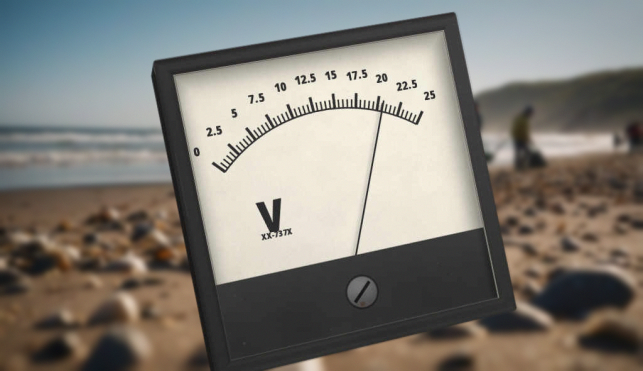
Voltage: 20.5 V
